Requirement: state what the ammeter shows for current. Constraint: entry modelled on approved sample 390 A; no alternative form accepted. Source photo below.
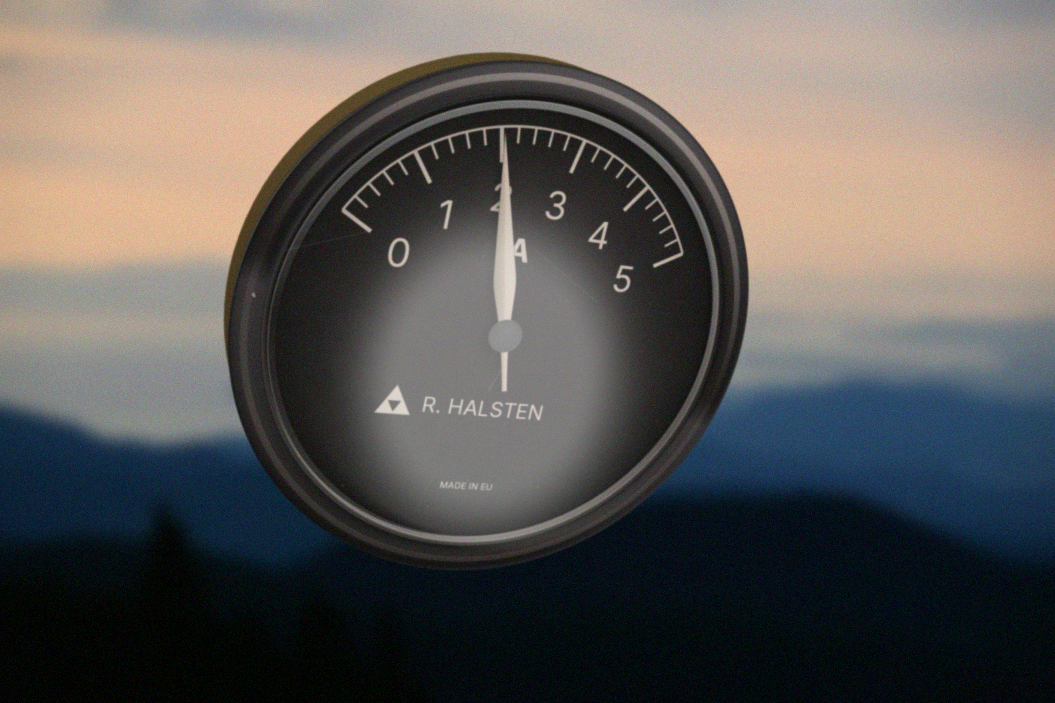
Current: 2 A
